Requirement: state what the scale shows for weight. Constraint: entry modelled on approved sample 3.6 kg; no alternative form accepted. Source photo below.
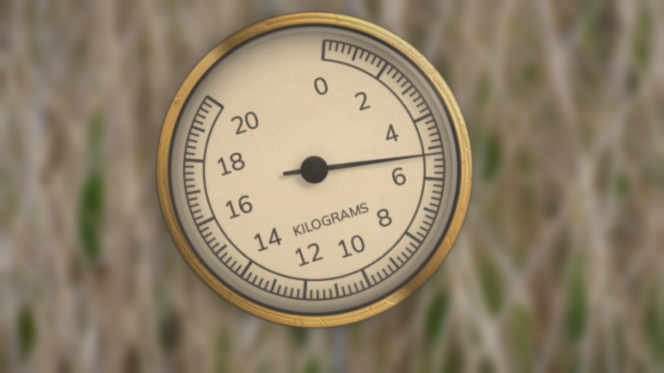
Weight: 5.2 kg
